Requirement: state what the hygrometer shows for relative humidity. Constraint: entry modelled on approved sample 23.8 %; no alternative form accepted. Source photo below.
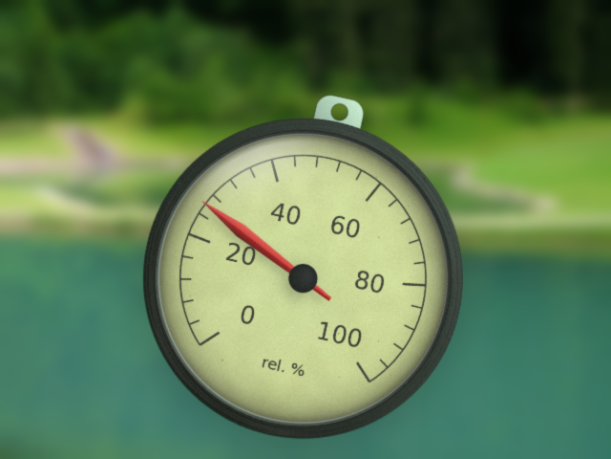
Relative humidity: 26 %
